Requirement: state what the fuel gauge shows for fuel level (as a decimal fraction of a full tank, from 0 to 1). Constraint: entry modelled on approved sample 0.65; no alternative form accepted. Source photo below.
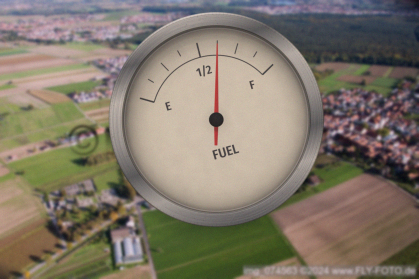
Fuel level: 0.625
